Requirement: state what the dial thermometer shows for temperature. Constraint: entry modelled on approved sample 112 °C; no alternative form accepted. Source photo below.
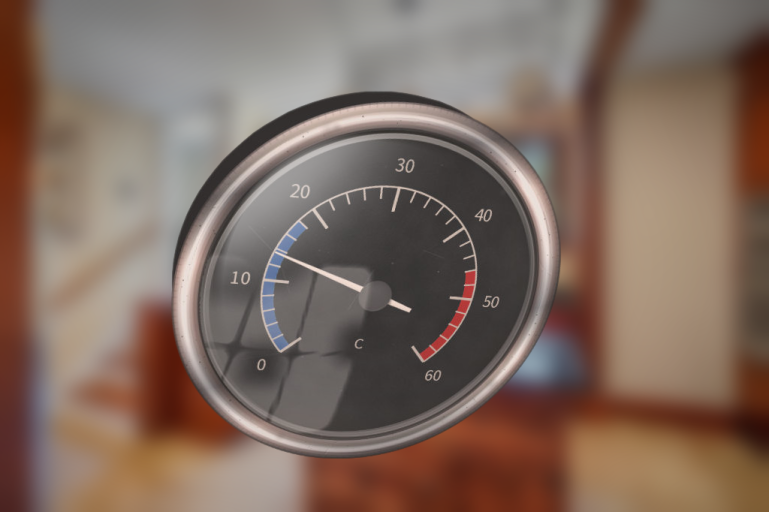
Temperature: 14 °C
